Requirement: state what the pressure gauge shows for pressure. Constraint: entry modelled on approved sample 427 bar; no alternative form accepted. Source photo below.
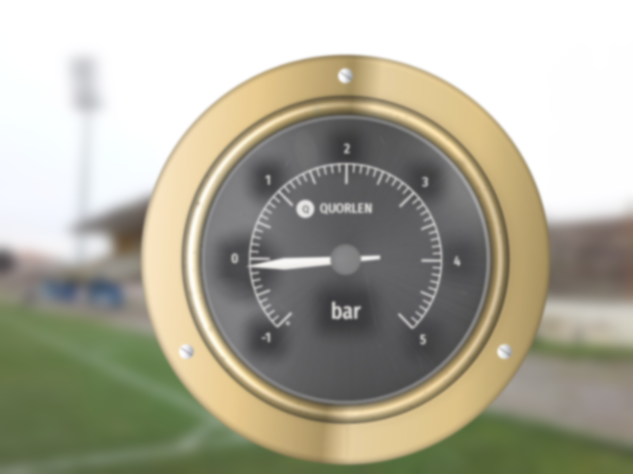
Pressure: -0.1 bar
